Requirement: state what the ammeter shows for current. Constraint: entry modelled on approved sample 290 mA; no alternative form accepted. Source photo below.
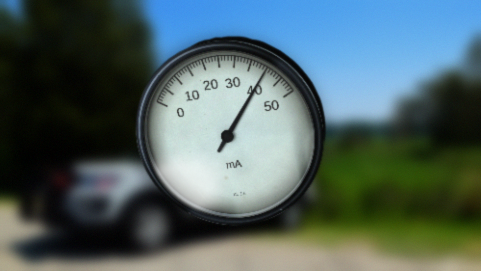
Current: 40 mA
